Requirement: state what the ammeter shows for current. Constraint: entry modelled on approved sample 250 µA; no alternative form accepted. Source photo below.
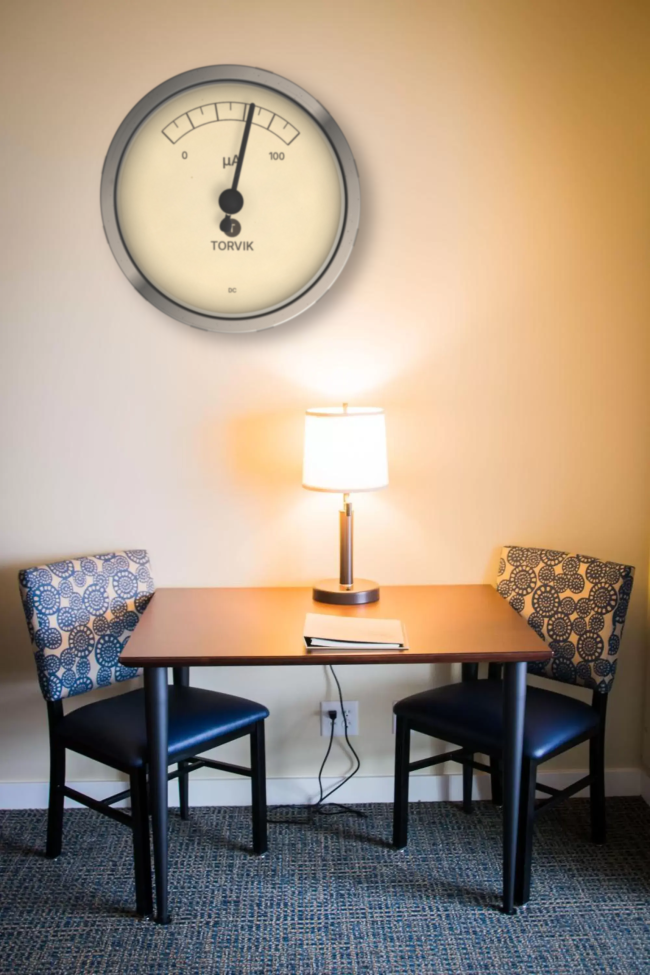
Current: 65 µA
